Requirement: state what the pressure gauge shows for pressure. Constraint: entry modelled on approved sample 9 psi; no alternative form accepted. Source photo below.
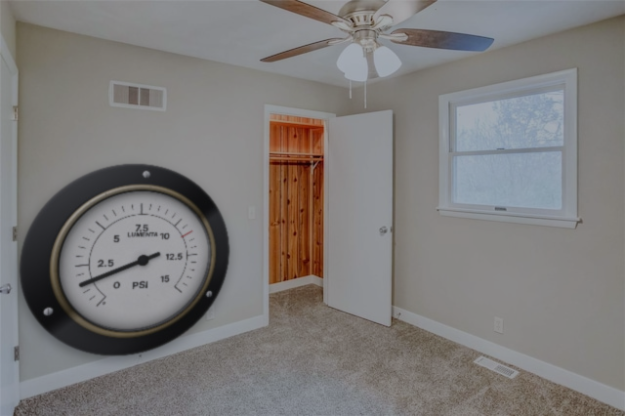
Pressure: 1.5 psi
